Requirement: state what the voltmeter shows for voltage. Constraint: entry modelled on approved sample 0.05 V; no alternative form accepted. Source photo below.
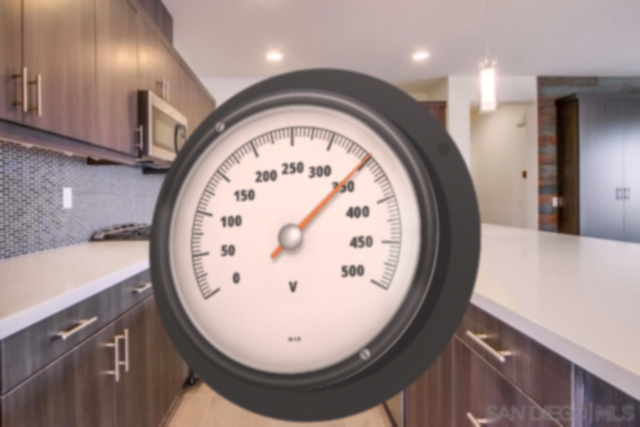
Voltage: 350 V
